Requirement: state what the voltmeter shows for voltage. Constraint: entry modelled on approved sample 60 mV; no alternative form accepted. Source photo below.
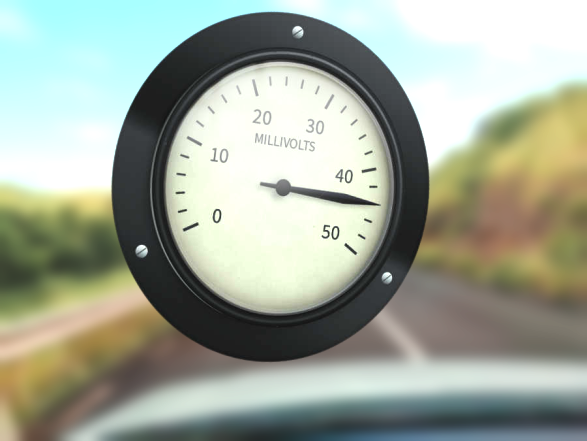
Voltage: 44 mV
